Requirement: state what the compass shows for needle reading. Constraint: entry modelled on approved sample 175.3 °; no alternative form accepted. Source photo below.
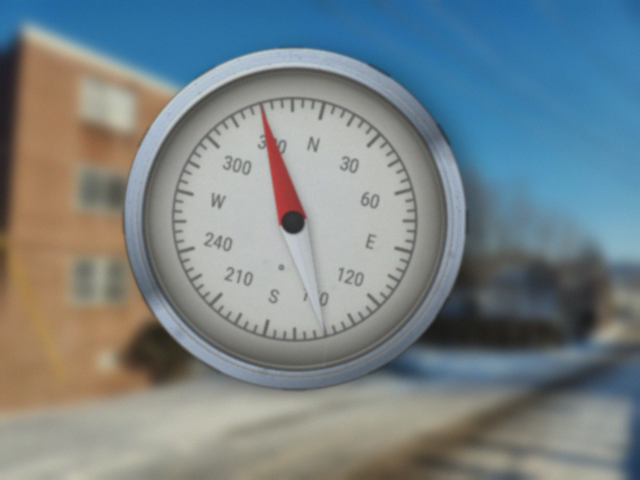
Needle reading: 330 °
